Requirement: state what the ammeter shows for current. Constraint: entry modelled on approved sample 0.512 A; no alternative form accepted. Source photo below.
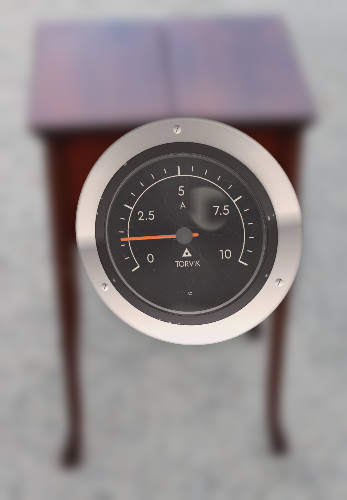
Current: 1.25 A
